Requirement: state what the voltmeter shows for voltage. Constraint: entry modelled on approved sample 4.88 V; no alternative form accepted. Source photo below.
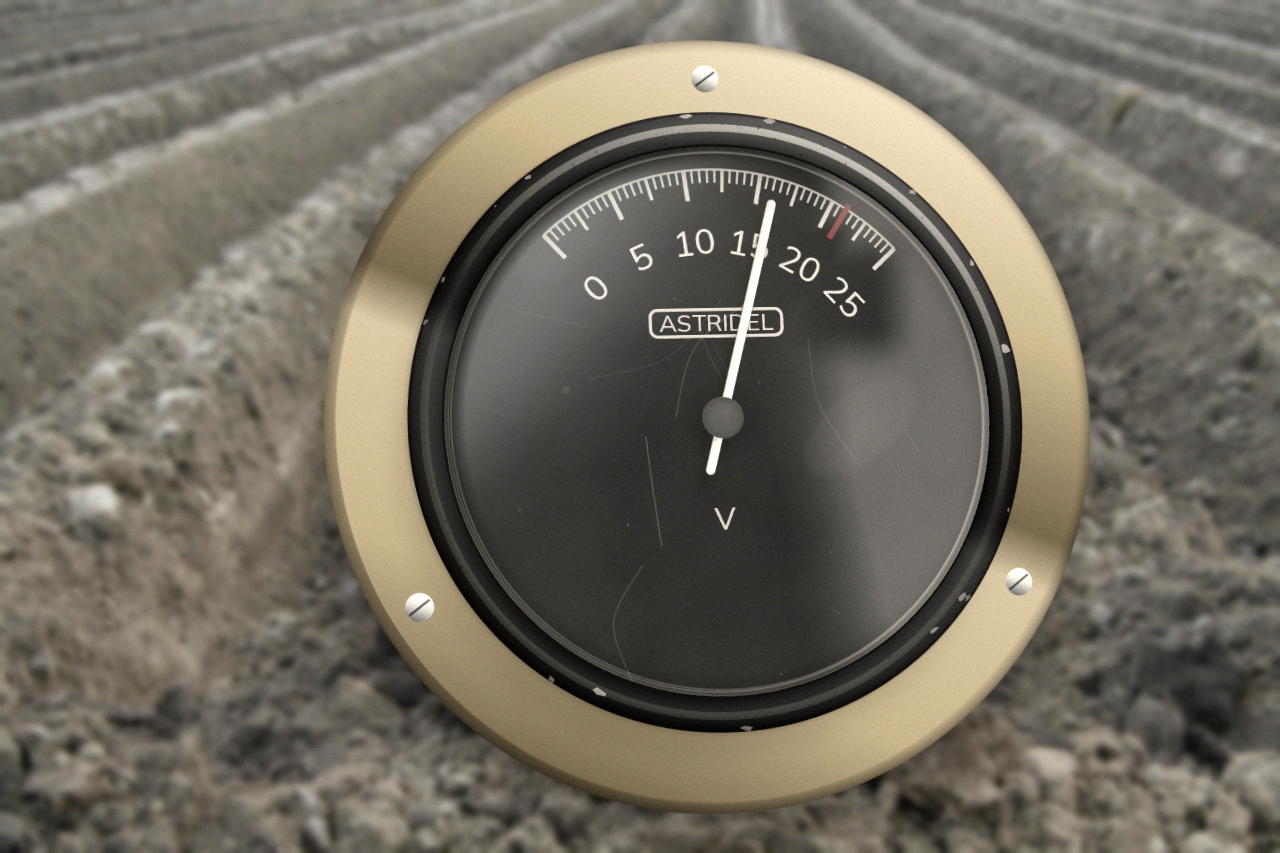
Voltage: 16 V
